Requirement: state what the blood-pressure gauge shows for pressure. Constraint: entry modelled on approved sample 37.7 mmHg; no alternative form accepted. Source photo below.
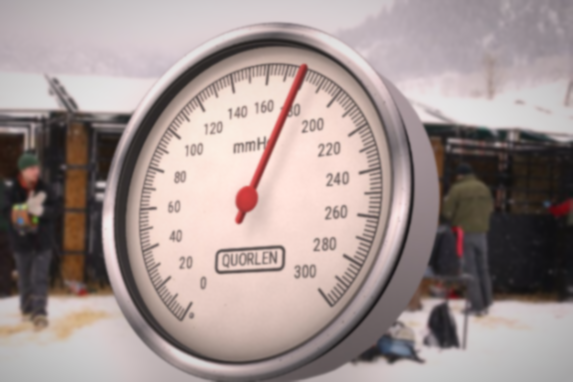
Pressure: 180 mmHg
